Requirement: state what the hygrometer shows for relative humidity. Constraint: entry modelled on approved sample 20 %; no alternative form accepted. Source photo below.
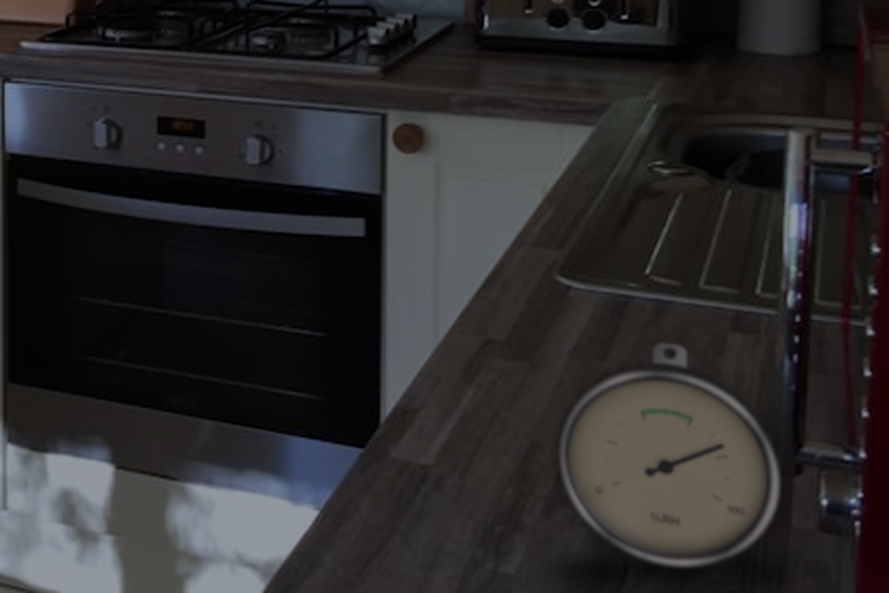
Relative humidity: 75 %
